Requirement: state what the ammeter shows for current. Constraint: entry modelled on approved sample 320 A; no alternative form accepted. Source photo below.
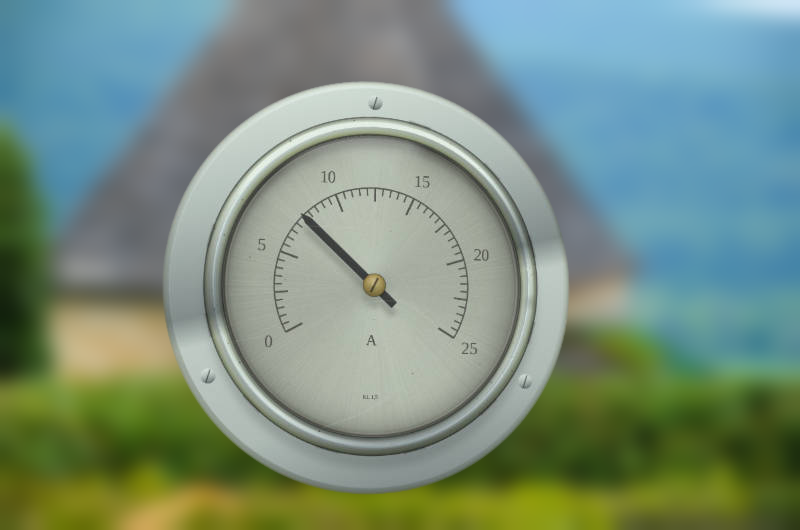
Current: 7.5 A
